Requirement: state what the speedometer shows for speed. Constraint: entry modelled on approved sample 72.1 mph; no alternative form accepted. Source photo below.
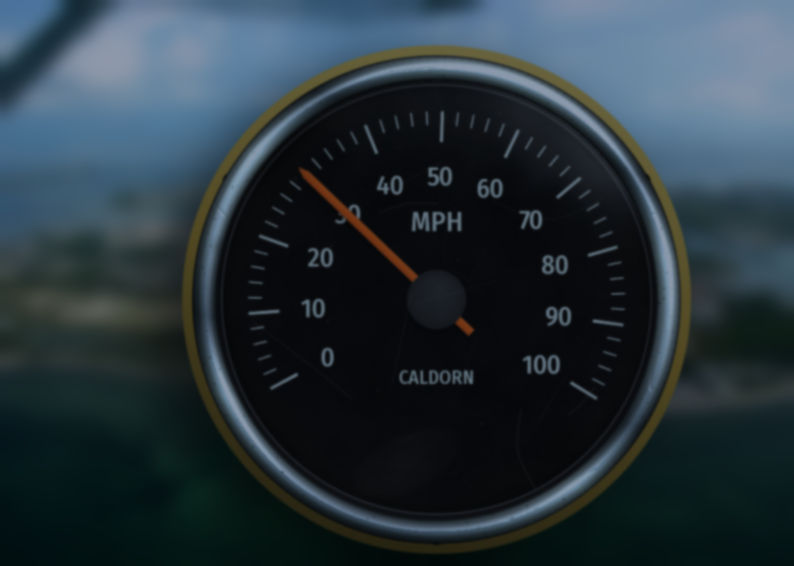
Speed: 30 mph
